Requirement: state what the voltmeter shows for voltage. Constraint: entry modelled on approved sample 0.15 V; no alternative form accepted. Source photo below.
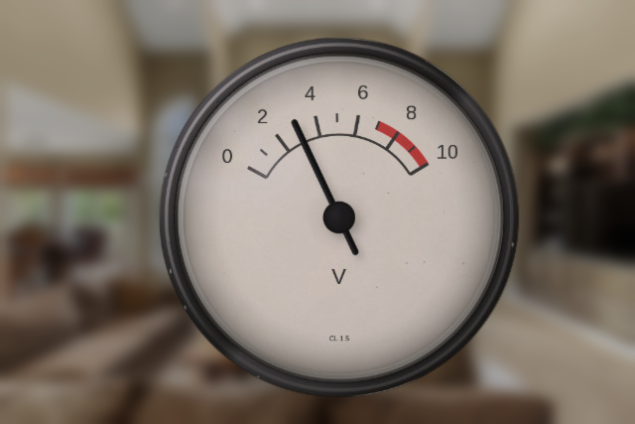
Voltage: 3 V
